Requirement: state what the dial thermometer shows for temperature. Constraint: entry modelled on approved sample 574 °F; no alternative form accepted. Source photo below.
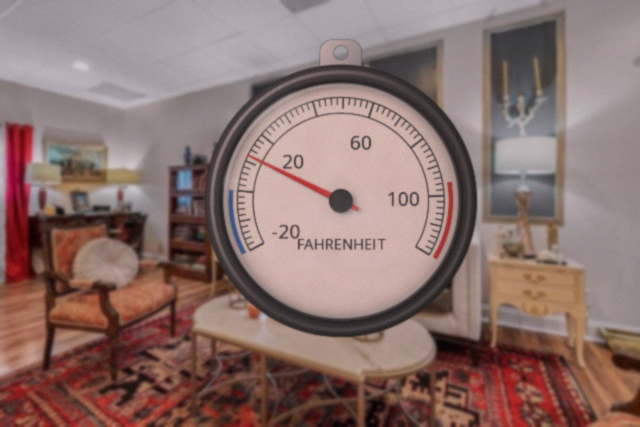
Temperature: 12 °F
